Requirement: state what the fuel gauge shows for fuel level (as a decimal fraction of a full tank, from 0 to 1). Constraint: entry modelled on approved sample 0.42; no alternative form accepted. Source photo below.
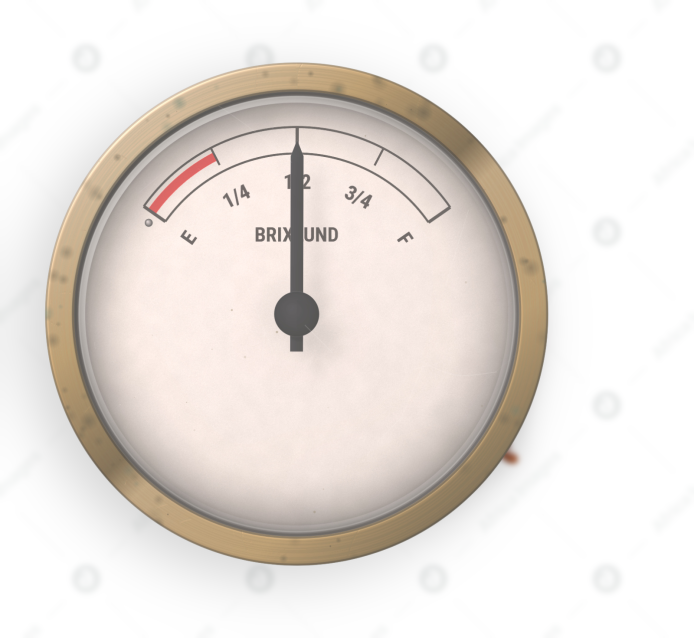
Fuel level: 0.5
